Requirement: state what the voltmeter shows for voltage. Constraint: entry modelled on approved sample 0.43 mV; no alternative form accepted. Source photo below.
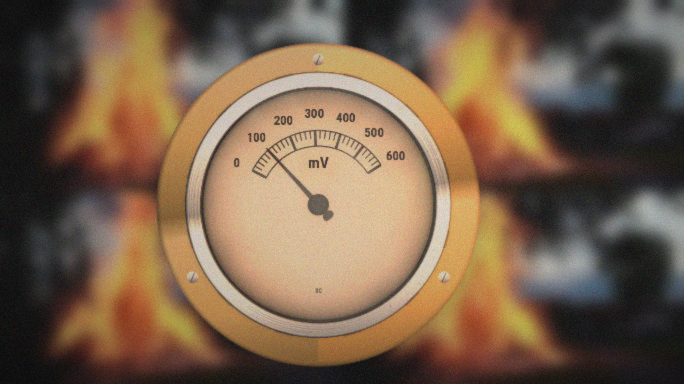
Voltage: 100 mV
